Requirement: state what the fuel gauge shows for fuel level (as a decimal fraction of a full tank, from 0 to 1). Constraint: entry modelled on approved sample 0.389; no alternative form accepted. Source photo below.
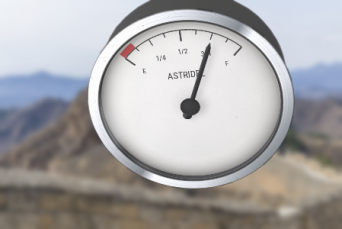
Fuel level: 0.75
